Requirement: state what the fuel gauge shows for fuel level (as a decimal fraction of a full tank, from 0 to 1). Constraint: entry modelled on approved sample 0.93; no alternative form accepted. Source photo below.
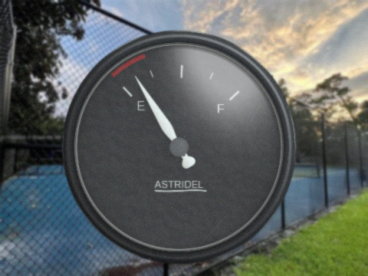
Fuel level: 0.125
